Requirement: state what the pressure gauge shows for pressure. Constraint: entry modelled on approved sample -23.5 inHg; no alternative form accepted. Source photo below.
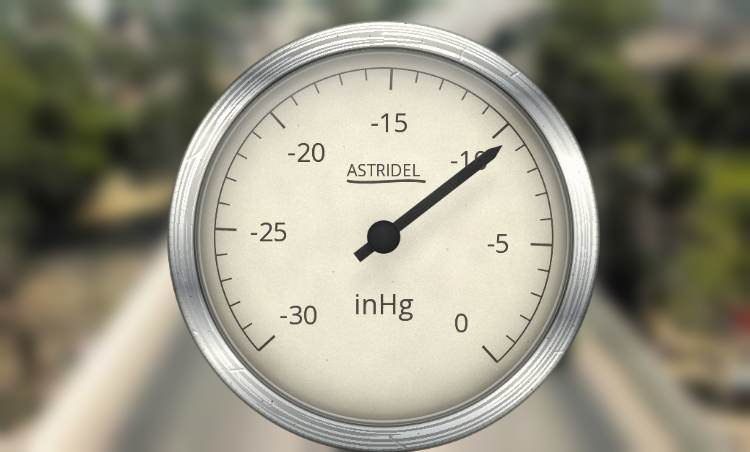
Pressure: -9.5 inHg
